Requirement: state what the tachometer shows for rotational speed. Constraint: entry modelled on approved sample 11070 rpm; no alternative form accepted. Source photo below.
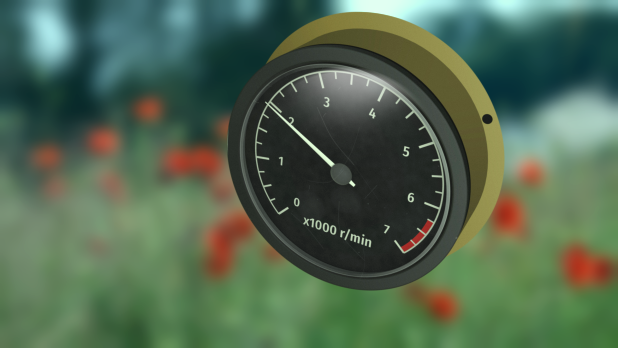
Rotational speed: 2000 rpm
